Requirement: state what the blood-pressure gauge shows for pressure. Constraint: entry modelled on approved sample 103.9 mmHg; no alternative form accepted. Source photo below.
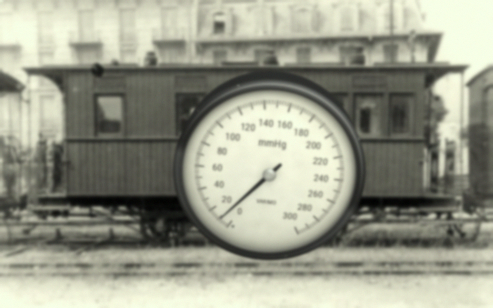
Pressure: 10 mmHg
